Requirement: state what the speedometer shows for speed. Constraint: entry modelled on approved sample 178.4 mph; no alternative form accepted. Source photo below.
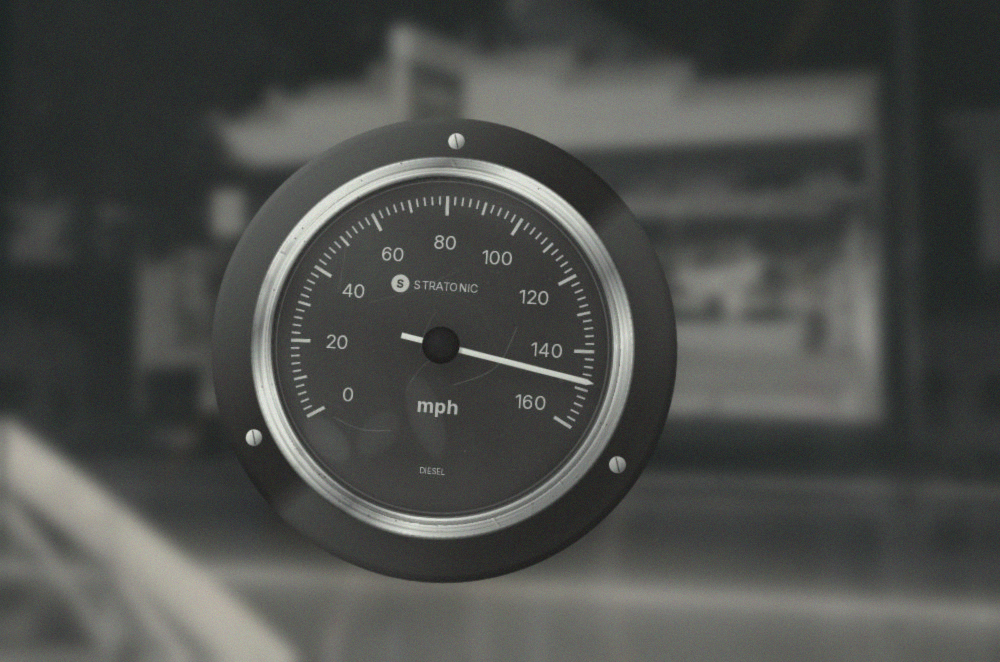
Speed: 148 mph
